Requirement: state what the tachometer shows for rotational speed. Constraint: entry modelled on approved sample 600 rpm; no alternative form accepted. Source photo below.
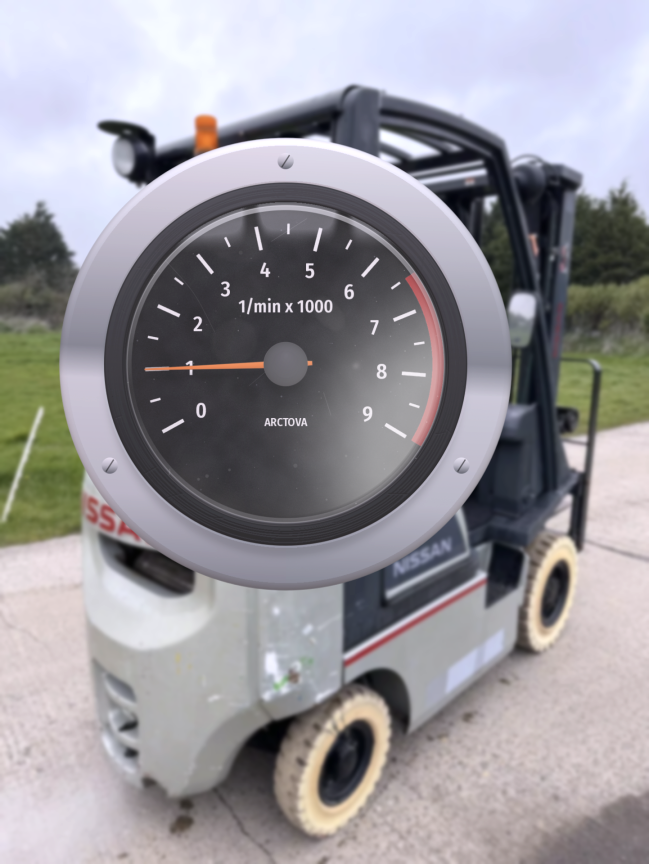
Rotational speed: 1000 rpm
